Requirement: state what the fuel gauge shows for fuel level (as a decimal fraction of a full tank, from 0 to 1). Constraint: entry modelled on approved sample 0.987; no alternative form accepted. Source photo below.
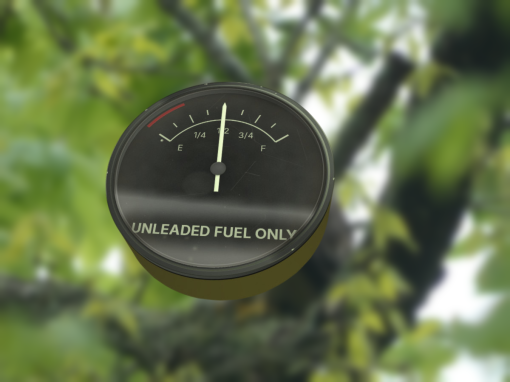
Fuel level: 0.5
